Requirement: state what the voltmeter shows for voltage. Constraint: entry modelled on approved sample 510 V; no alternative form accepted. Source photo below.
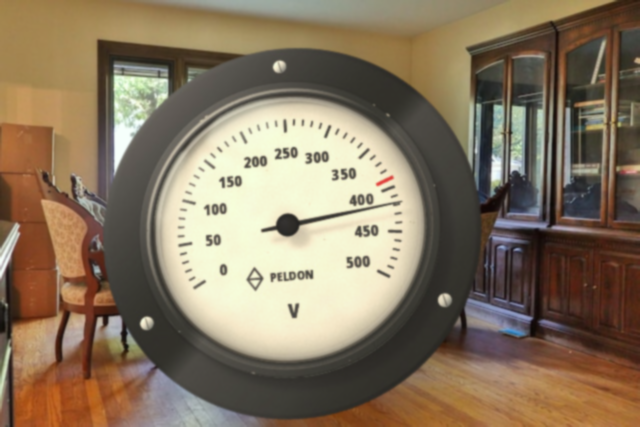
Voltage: 420 V
